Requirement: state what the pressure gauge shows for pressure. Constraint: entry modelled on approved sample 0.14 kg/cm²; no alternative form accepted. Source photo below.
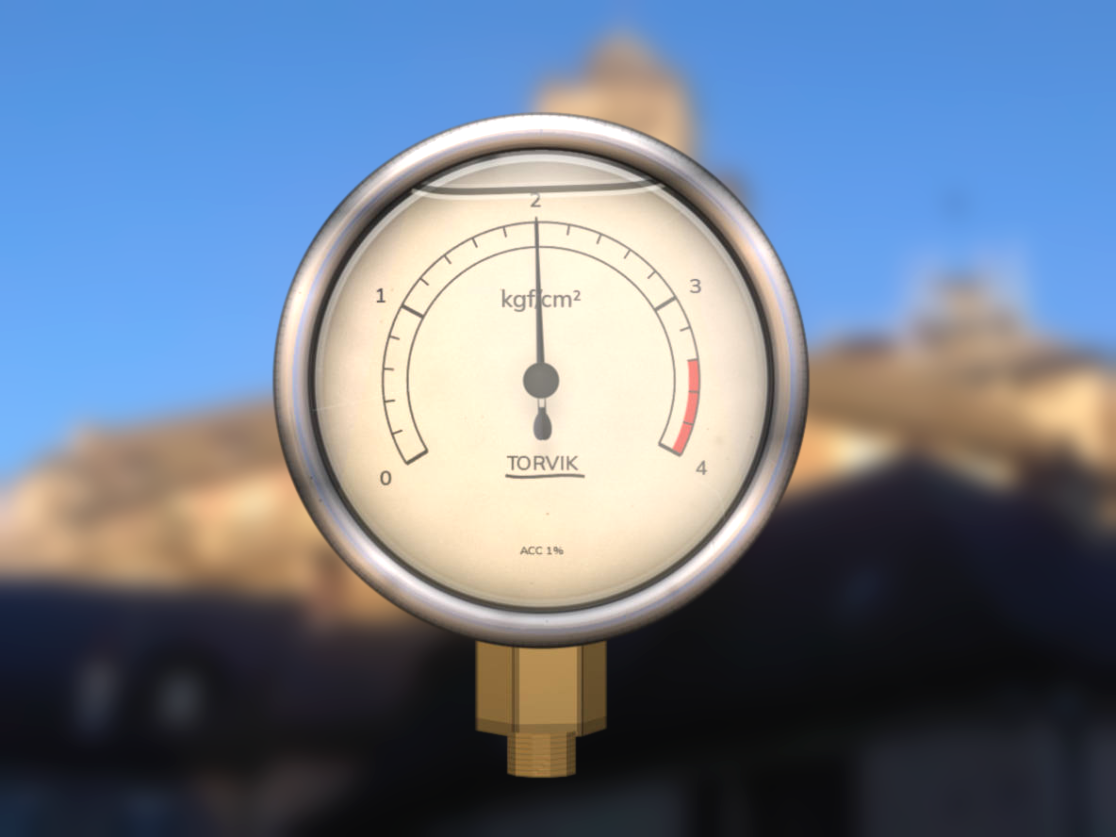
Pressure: 2 kg/cm²
